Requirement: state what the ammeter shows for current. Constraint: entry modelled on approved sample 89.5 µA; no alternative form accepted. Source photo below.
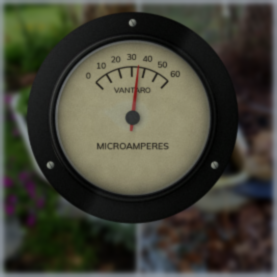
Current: 35 µA
